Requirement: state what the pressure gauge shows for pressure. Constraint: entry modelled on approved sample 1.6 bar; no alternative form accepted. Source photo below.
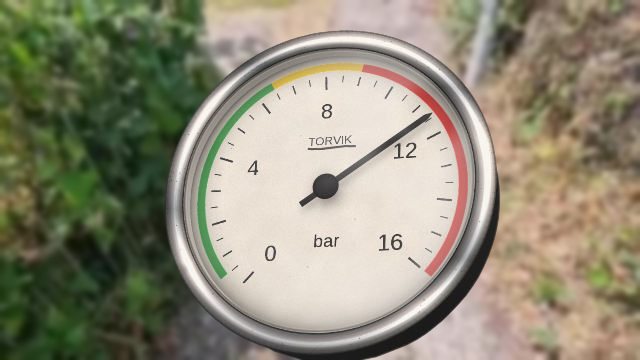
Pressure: 11.5 bar
